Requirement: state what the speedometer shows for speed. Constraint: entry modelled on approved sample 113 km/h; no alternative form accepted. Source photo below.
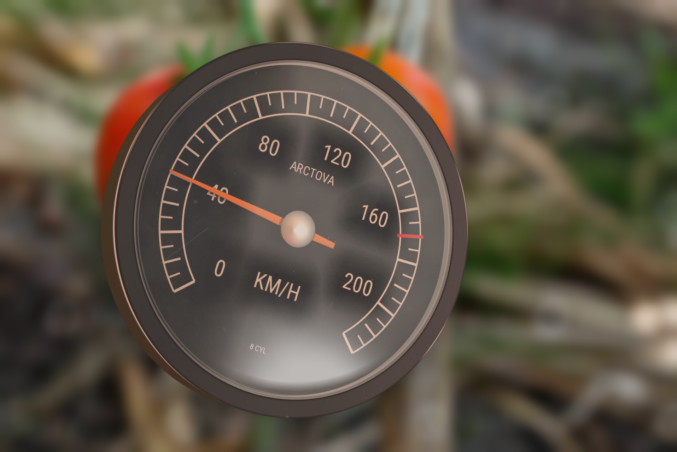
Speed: 40 km/h
